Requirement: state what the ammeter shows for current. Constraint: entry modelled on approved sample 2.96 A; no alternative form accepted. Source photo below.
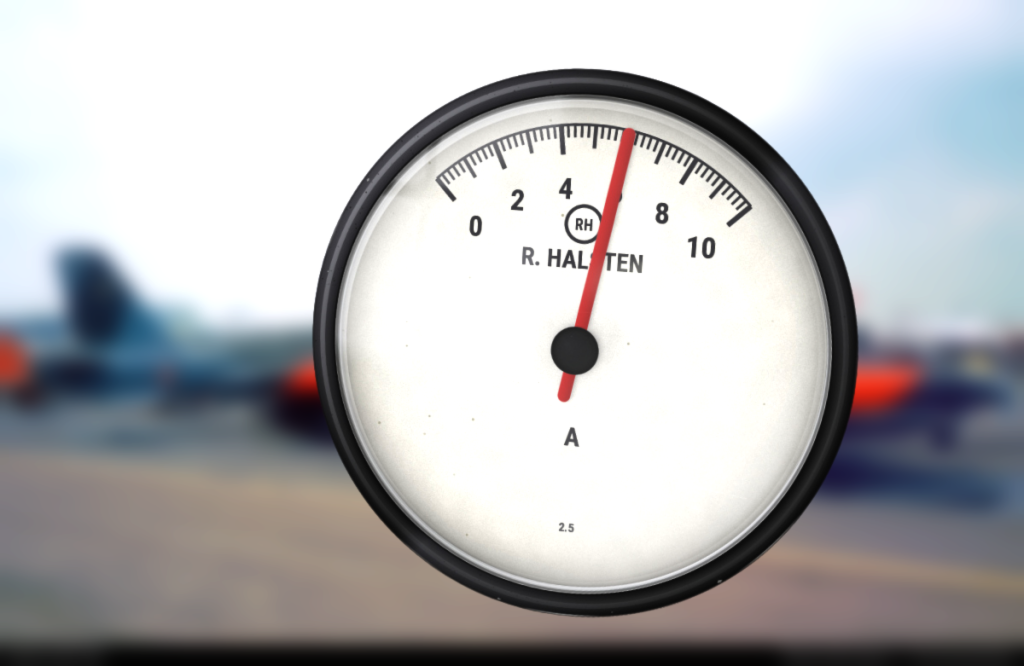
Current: 6 A
